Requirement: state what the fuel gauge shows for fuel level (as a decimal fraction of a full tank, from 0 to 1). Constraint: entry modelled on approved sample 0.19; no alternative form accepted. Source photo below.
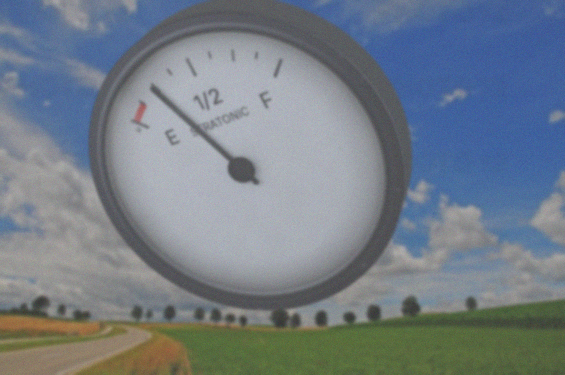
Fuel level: 0.25
